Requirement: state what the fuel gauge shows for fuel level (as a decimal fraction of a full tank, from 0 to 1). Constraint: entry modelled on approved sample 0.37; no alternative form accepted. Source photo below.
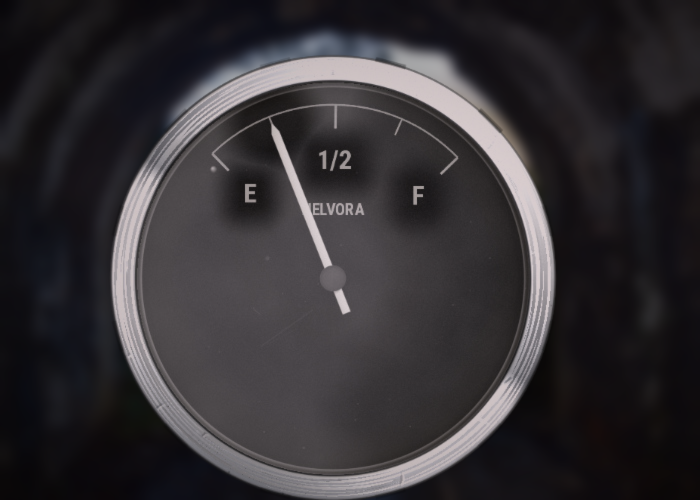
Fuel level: 0.25
